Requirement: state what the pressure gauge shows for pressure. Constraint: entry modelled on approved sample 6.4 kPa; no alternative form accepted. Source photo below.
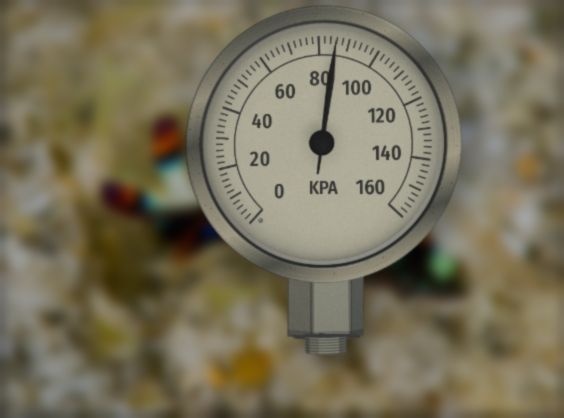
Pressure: 86 kPa
